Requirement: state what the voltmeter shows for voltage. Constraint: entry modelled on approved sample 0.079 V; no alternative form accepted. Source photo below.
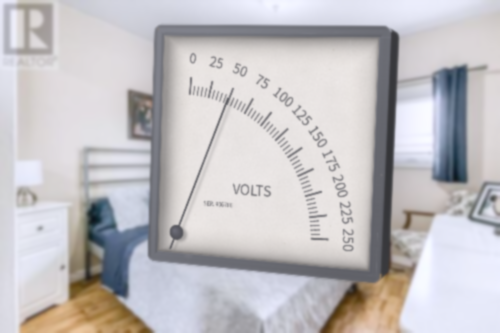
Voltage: 50 V
